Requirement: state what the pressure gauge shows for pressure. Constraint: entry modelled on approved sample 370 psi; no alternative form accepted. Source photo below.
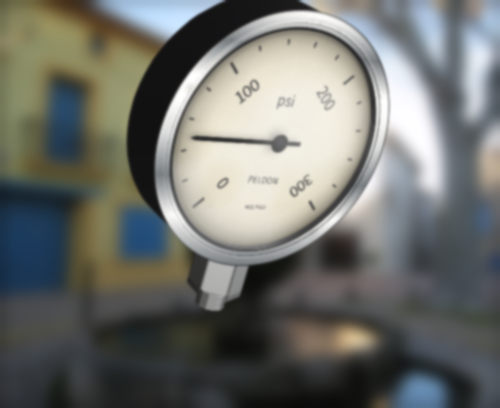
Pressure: 50 psi
